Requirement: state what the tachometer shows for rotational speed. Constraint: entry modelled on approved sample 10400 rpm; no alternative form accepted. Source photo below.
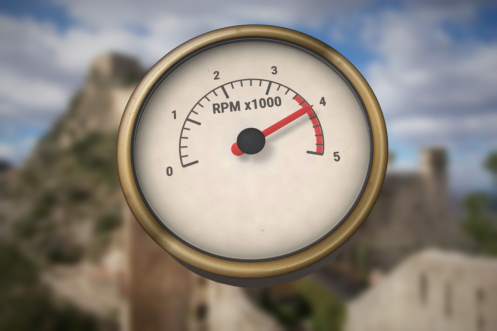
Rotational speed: 4000 rpm
